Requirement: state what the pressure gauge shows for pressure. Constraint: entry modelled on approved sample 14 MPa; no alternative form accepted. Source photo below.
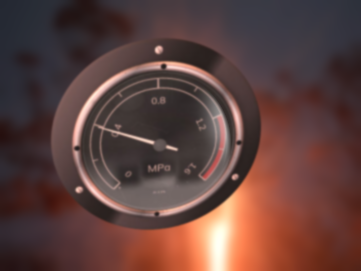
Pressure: 0.4 MPa
